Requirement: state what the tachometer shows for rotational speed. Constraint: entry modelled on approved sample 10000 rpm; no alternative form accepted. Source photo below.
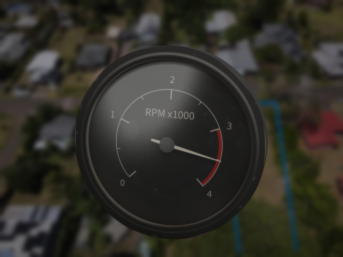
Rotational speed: 3500 rpm
